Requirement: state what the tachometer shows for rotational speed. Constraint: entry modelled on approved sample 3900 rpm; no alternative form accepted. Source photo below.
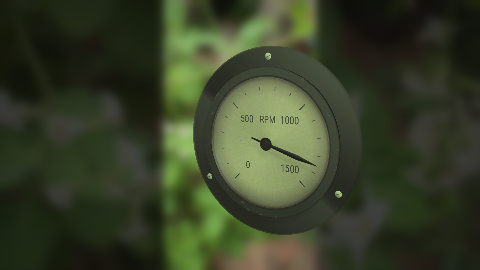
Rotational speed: 1350 rpm
